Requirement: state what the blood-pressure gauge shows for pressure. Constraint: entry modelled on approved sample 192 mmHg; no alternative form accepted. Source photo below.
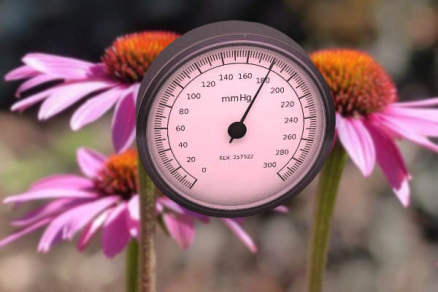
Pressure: 180 mmHg
